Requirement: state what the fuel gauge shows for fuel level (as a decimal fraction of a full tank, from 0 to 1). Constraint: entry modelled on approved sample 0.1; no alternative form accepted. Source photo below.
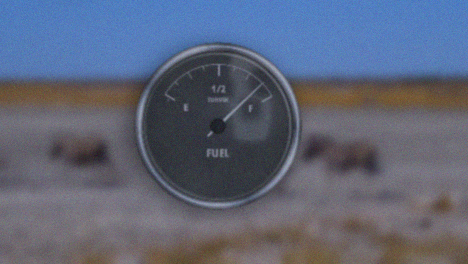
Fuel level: 0.875
